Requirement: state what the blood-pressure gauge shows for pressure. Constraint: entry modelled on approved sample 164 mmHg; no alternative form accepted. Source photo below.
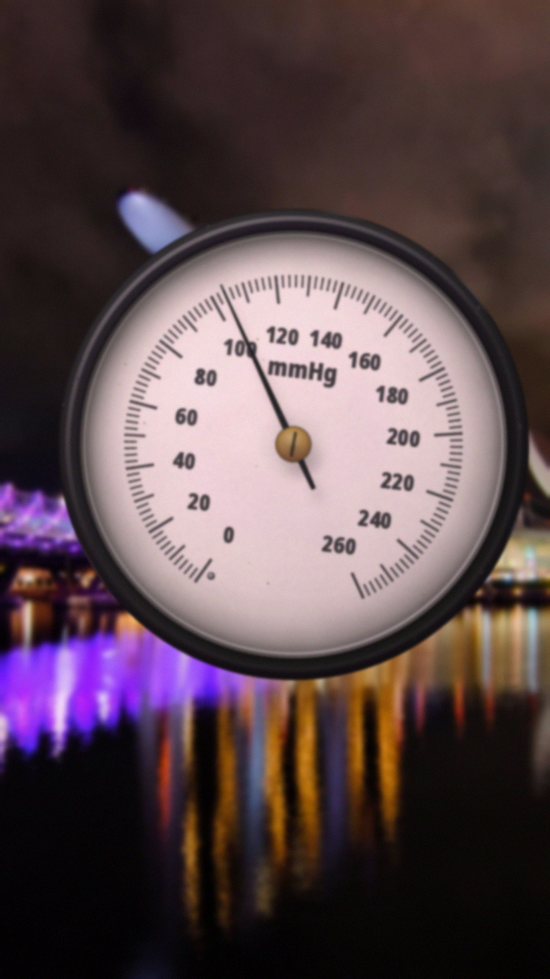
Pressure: 104 mmHg
